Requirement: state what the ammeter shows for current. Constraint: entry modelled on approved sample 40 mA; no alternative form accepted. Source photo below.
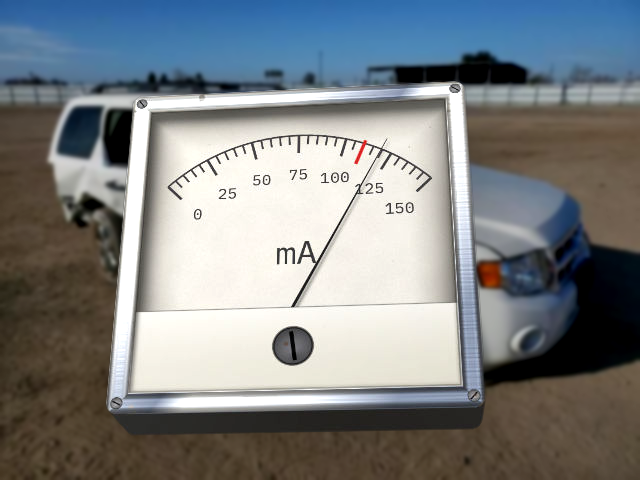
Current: 120 mA
